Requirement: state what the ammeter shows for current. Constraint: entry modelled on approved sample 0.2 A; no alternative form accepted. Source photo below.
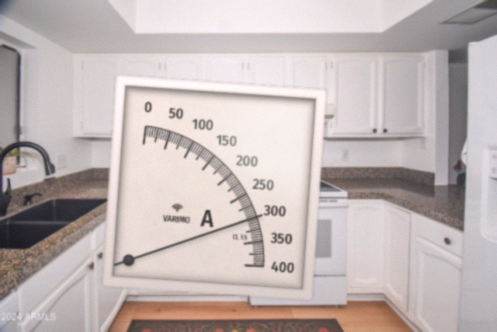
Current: 300 A
